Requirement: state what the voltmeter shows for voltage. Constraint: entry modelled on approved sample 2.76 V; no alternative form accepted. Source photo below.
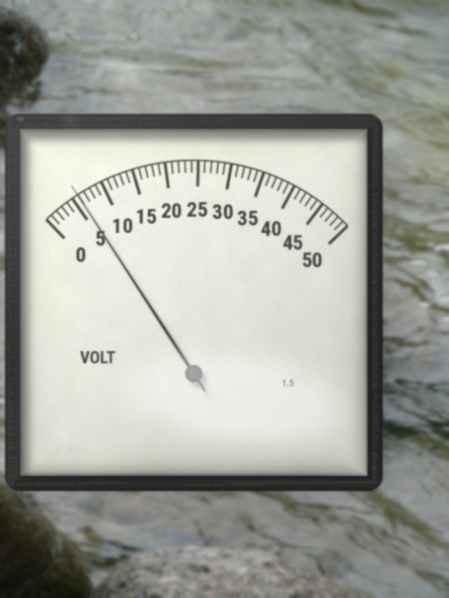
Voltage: 6 V
